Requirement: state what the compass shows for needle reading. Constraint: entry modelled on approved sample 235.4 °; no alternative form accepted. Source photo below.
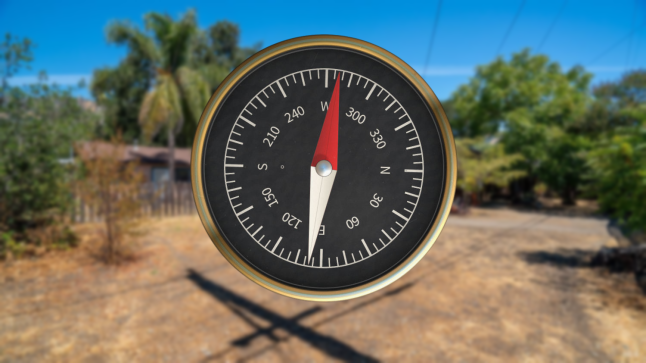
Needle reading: 277.5 °
